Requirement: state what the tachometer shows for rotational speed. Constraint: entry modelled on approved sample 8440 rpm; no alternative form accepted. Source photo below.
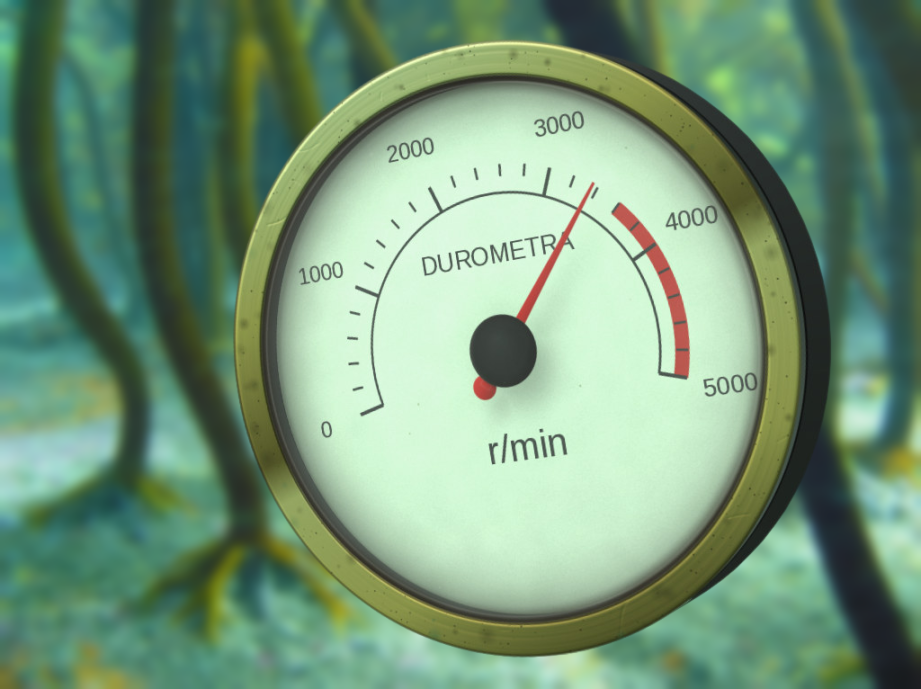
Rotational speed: 3400 rpm
